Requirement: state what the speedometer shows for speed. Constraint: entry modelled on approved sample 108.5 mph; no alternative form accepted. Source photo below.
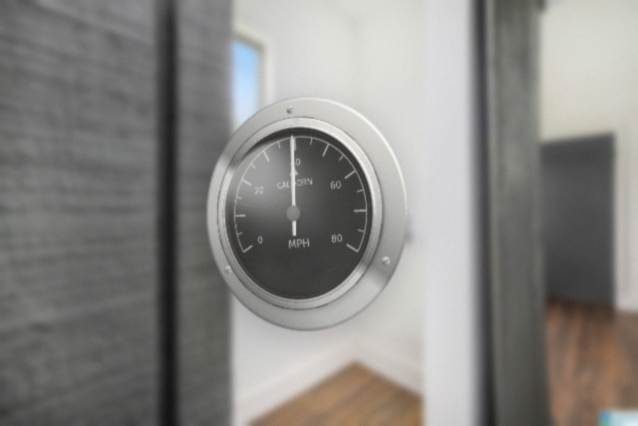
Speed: 40 mph
